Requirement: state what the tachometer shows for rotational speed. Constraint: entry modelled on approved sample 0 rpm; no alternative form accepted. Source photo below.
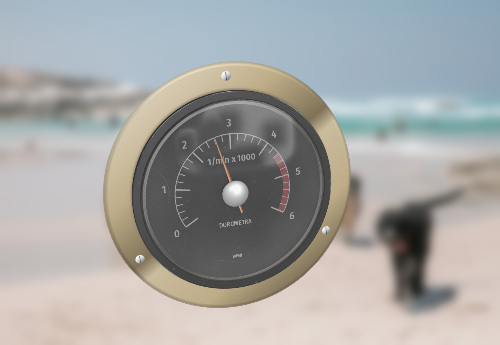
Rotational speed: 2600 rpm
